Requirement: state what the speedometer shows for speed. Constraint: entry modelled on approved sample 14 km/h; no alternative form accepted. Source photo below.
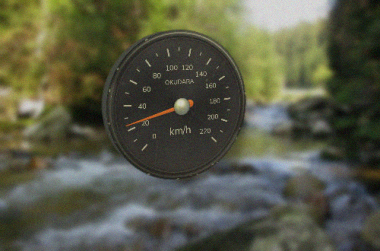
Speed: 25 km/h
